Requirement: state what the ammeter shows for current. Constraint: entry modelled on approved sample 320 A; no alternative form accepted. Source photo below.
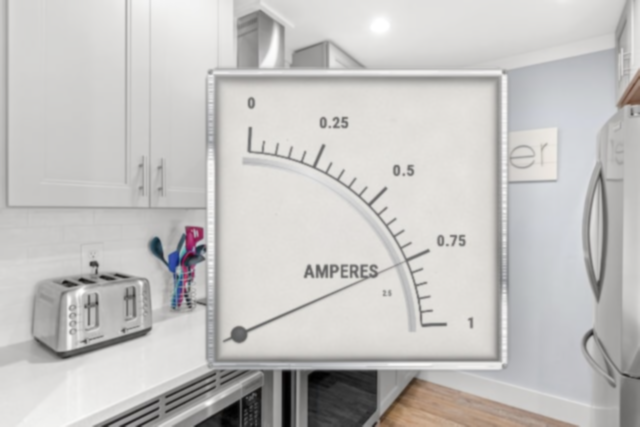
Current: 0.75 A
